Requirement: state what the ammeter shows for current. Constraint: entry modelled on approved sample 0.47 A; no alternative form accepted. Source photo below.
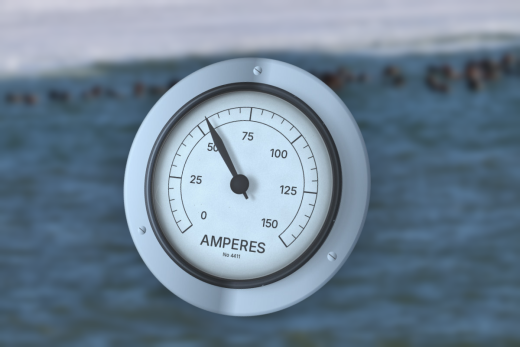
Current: 55 A
